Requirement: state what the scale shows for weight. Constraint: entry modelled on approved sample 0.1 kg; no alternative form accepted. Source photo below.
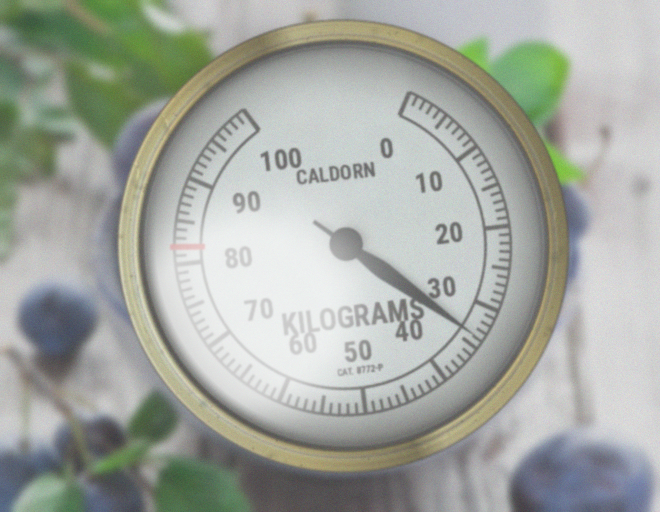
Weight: 34 kg
